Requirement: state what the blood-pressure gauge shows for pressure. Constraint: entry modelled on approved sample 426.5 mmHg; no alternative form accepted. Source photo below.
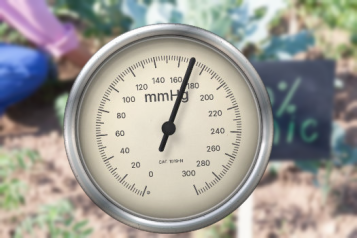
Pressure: 170 mmHg
